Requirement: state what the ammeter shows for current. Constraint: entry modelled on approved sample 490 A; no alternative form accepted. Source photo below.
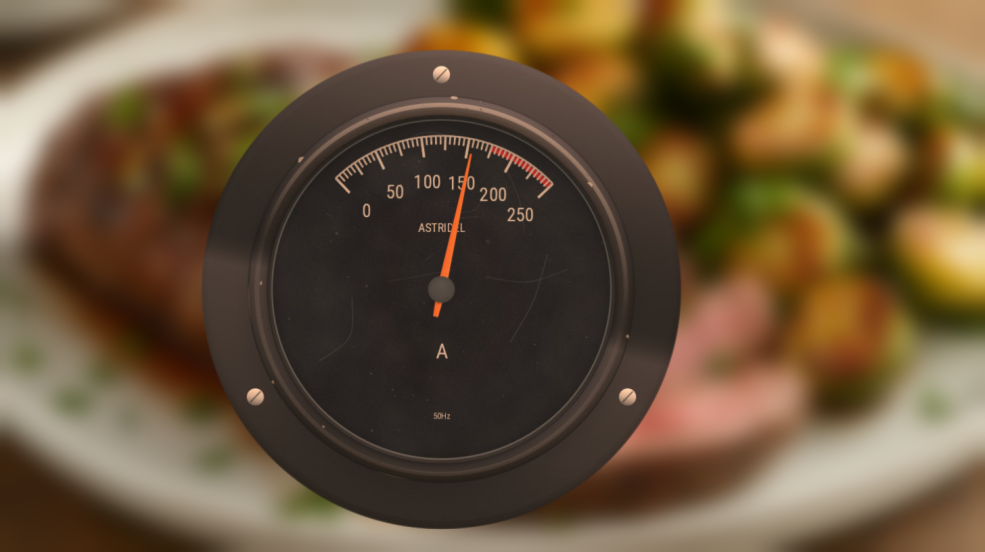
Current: 155 A
